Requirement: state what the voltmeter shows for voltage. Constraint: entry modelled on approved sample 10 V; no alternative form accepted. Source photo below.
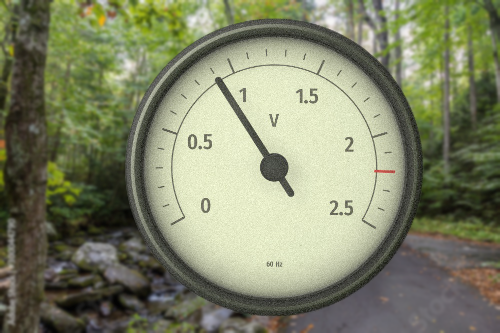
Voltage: 0.9 V
